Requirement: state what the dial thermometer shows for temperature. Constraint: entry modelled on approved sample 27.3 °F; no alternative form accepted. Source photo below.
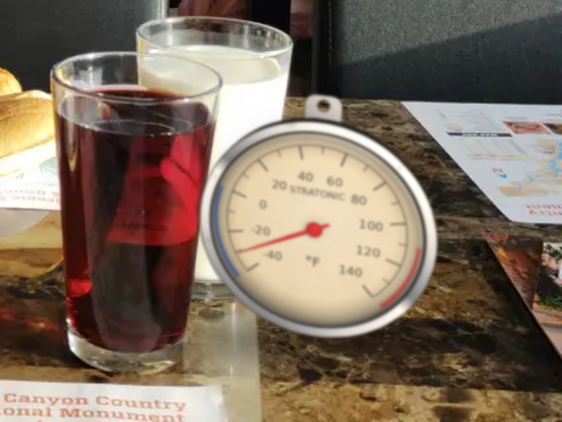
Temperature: -30 °F
